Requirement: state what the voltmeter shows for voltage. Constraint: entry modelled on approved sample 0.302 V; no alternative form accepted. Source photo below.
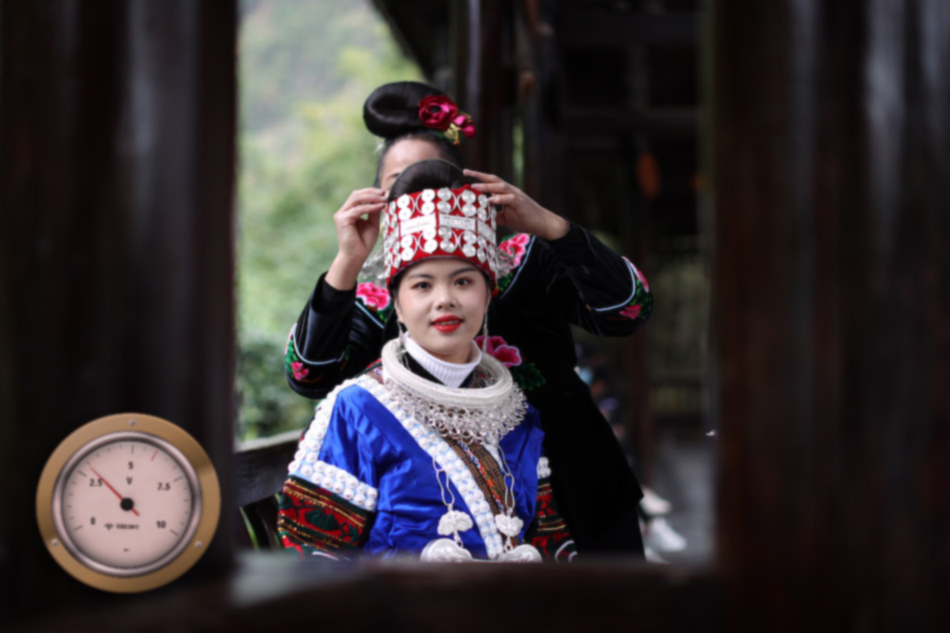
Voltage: 3 V
